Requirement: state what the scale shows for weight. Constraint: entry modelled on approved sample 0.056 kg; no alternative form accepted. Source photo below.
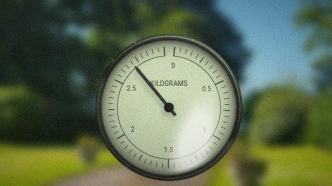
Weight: 2.7 kg
